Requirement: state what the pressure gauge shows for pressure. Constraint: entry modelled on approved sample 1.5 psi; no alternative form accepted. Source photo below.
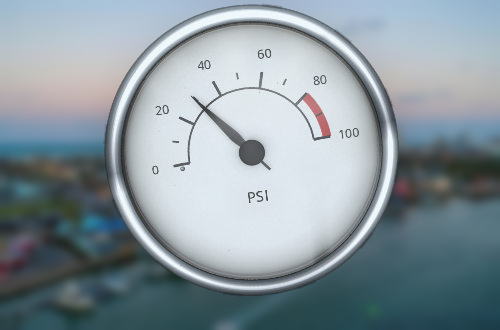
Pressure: 30 psi
